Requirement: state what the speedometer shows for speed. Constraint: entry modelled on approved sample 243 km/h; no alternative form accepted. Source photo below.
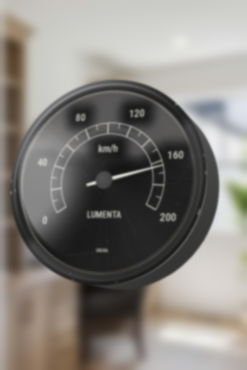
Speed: 165 km/h
